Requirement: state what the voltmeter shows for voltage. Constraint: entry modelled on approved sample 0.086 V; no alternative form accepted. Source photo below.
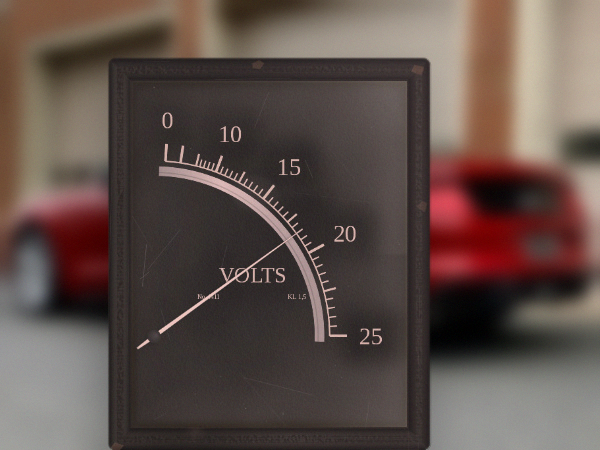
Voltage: 18.5 V
